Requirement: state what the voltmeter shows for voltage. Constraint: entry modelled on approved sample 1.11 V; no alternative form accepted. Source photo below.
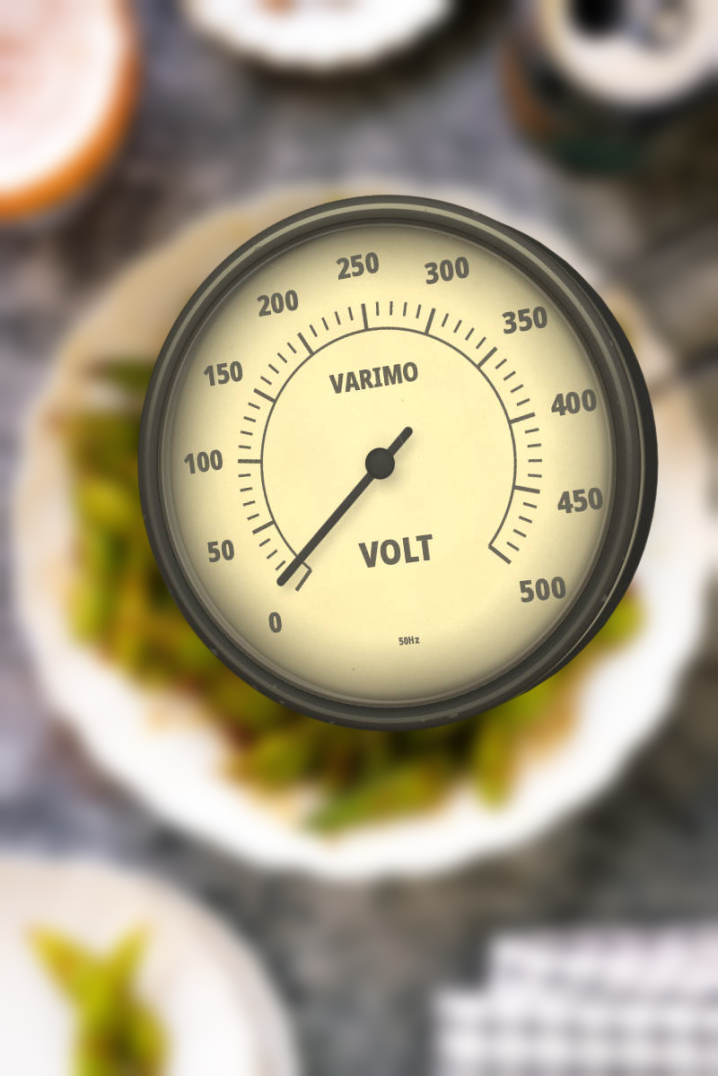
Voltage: 10 V
